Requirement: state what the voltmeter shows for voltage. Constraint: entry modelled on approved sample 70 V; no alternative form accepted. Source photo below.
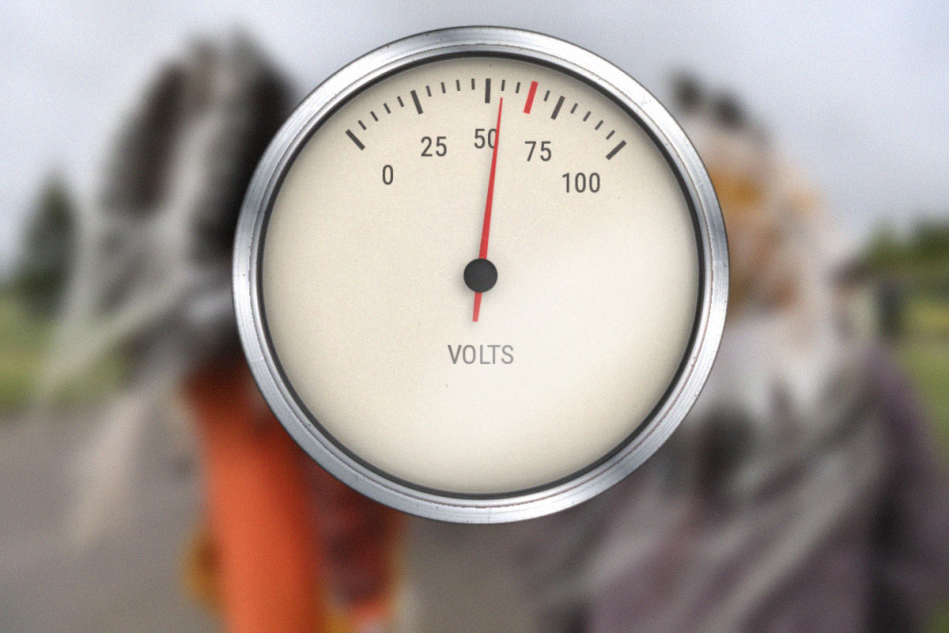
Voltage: 55 V
